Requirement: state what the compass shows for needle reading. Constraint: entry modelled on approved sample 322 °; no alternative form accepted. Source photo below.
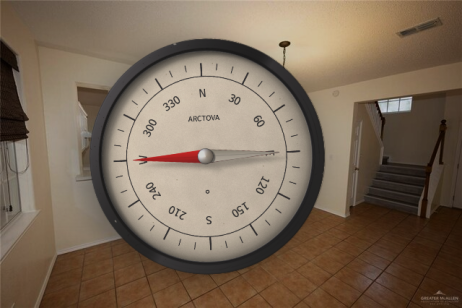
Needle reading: 270 °
